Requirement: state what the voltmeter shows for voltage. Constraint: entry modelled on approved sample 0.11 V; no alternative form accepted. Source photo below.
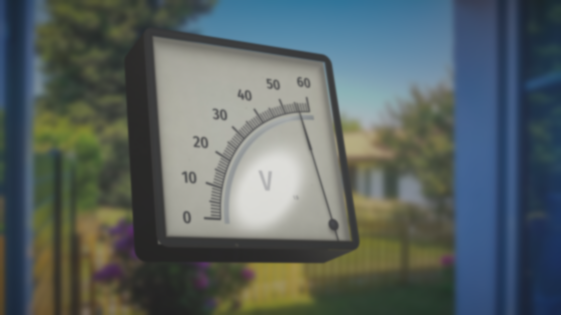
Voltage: 55 V
